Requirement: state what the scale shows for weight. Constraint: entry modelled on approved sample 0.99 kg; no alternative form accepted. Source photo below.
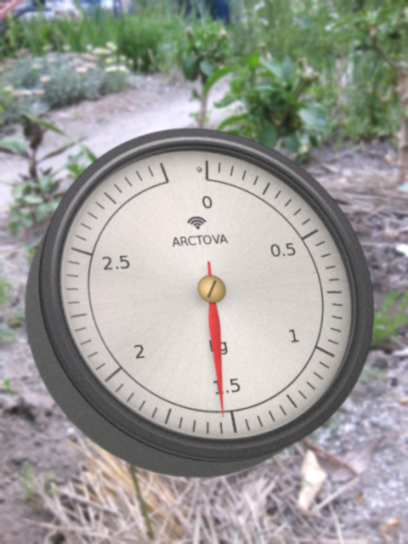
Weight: 1.55 kg
